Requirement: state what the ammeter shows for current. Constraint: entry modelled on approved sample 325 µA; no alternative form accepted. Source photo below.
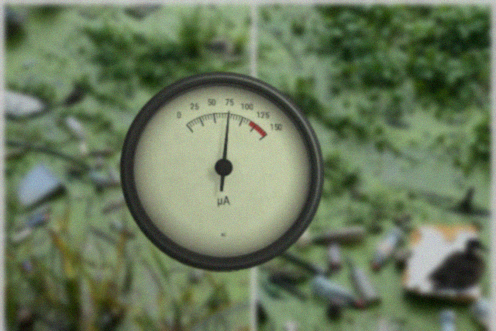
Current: 75 µA
